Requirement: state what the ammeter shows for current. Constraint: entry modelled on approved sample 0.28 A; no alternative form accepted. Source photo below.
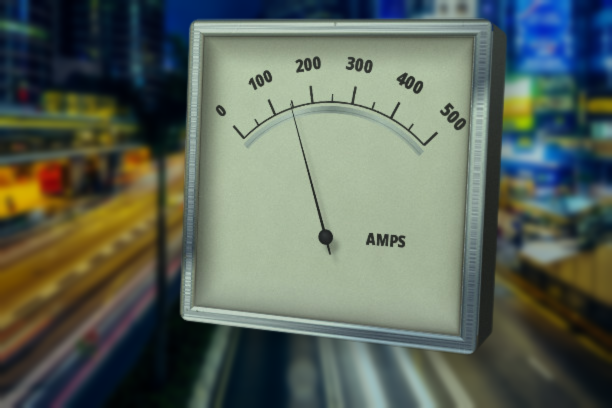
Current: 150 A
